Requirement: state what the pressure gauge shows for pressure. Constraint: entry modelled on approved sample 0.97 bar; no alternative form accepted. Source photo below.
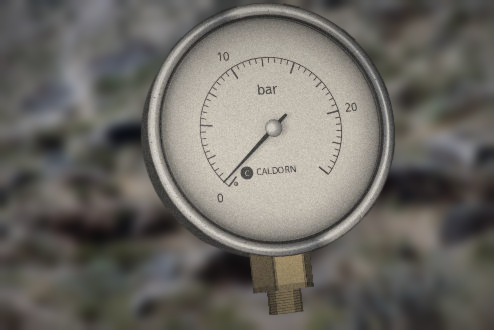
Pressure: 0.5 bar
